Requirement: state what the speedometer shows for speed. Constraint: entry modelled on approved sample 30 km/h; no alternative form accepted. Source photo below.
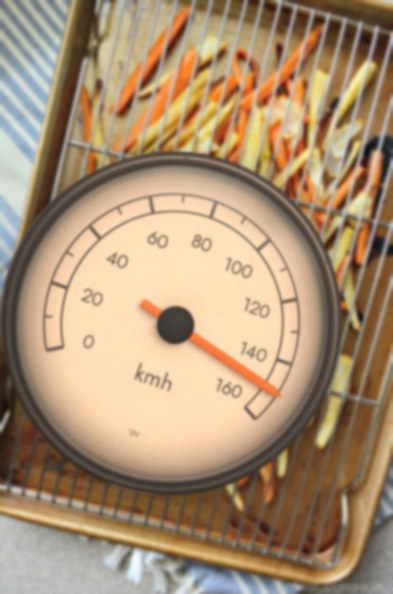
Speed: 150 km/h
